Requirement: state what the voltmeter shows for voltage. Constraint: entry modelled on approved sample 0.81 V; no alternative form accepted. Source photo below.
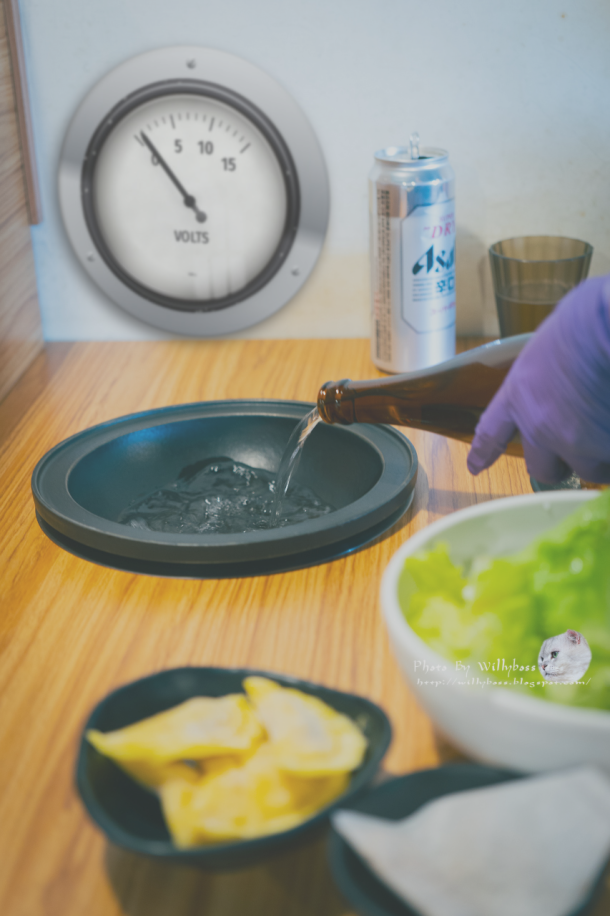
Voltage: 1 V
